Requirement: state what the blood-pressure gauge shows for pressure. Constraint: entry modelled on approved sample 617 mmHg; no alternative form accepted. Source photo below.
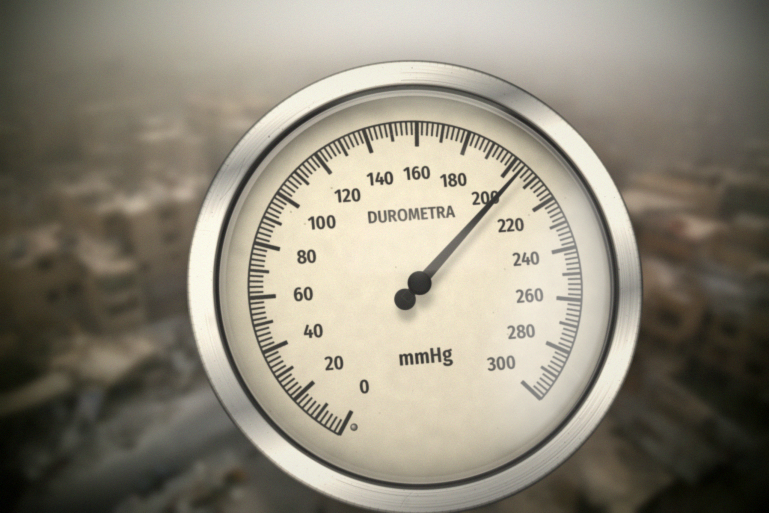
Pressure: 204 mmHg
